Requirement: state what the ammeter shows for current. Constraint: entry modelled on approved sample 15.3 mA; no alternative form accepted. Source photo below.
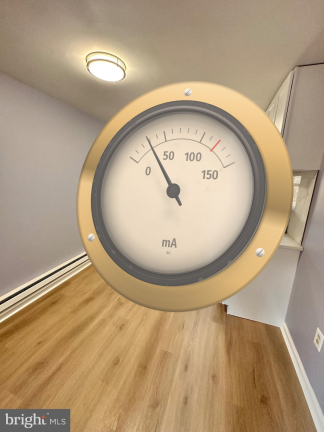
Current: 30 mA
